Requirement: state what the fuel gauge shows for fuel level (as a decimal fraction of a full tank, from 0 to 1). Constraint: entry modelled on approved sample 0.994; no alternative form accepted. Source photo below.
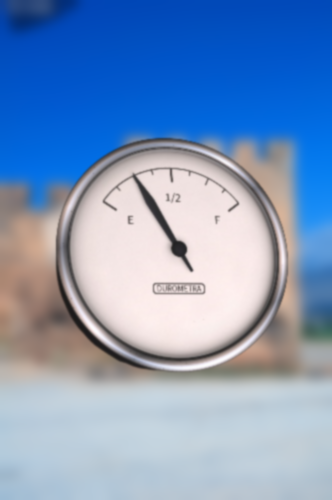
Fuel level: 0.25
